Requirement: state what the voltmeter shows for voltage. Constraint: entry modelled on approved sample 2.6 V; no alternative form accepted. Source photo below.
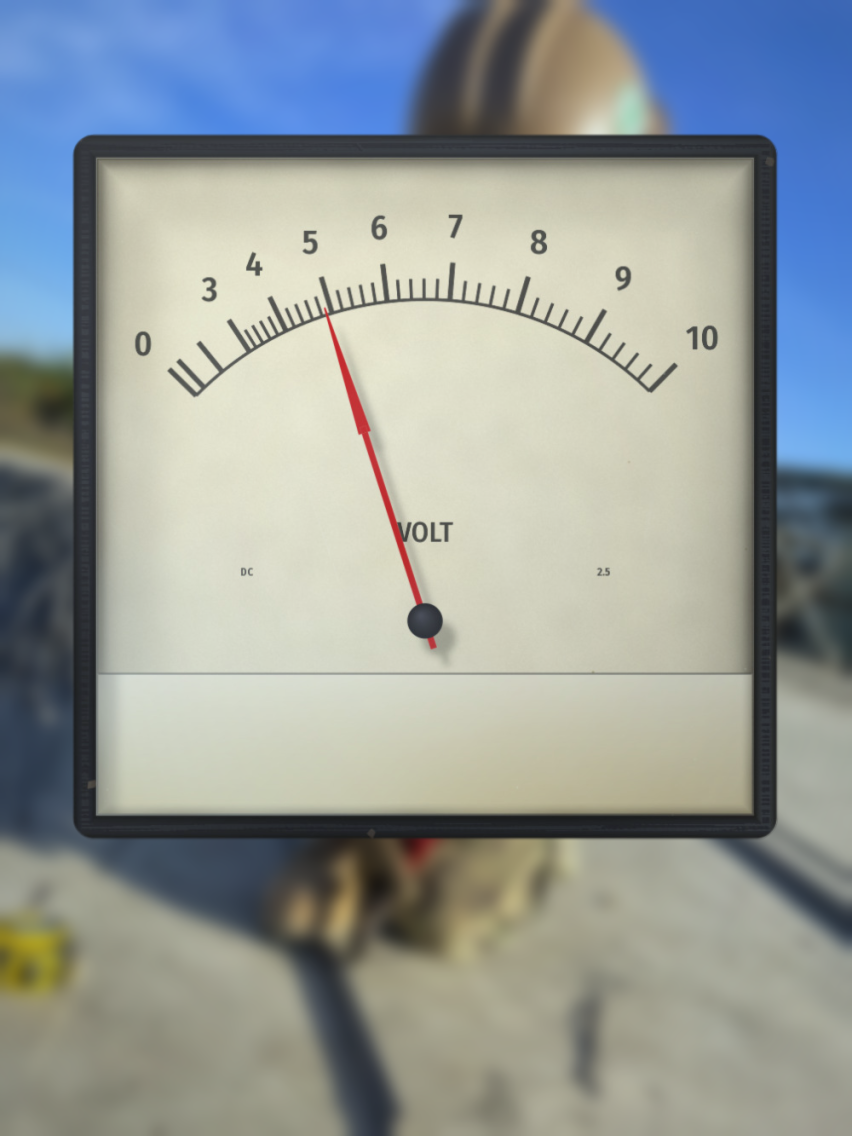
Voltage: 4.9 V
